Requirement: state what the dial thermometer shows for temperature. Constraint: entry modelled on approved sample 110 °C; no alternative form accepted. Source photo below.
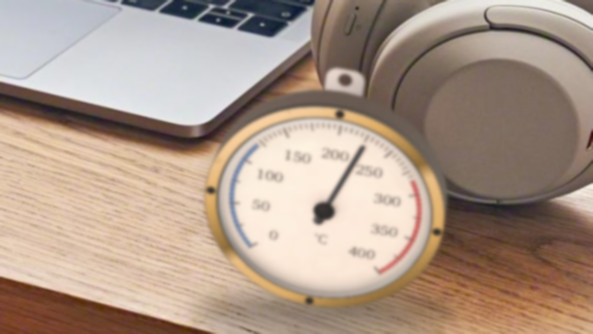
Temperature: 225 °C
